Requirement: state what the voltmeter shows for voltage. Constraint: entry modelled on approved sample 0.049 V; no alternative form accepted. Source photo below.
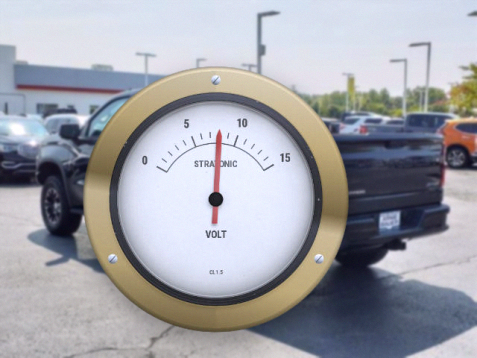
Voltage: 8 V
